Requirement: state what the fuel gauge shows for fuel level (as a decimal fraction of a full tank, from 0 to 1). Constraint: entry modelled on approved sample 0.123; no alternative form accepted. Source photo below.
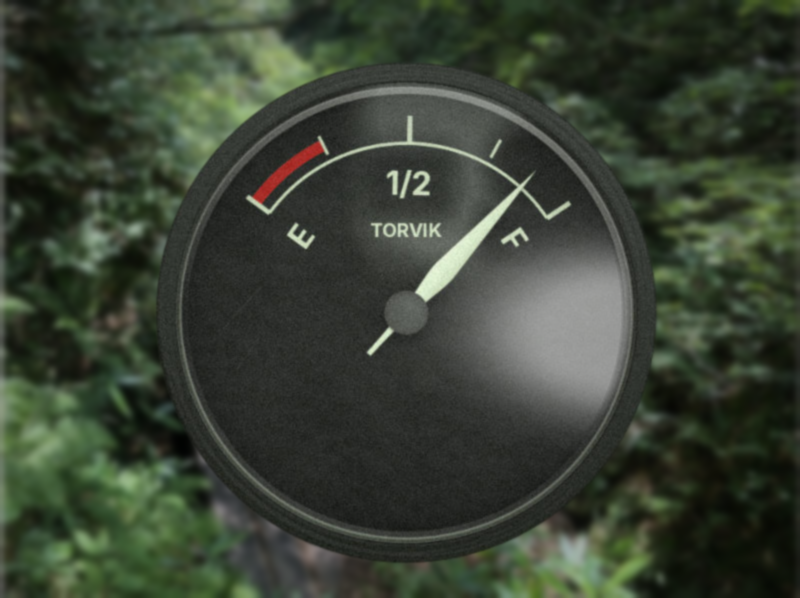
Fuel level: 0.875
